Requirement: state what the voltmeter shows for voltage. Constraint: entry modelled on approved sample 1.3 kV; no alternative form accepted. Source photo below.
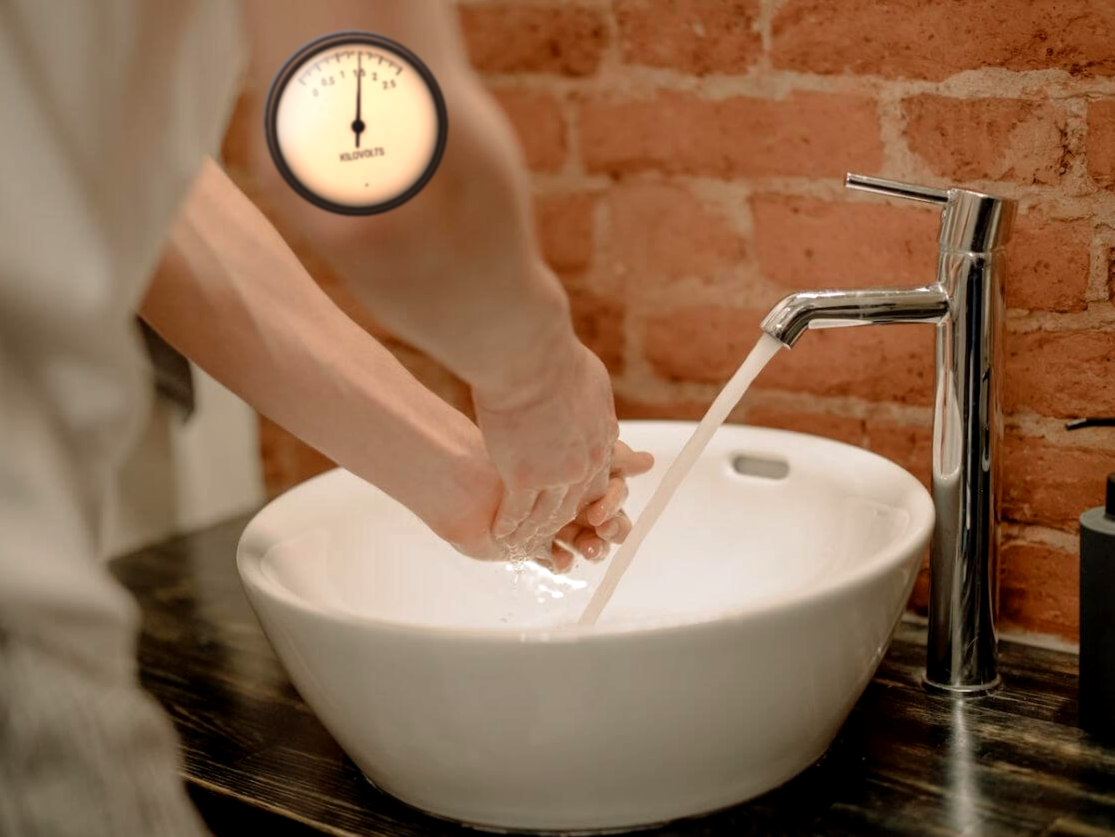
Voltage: 1.5 kV
